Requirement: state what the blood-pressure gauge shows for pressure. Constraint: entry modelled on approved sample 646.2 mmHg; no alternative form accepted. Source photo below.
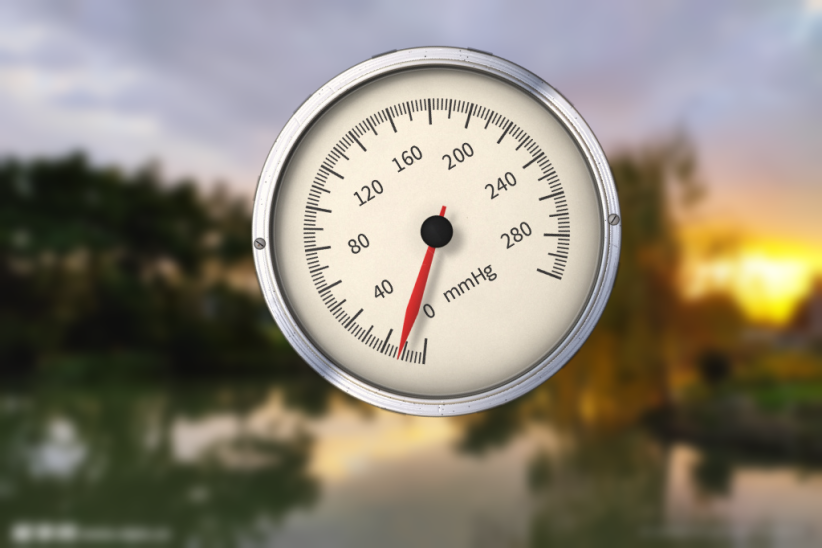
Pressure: 12 mmHg
